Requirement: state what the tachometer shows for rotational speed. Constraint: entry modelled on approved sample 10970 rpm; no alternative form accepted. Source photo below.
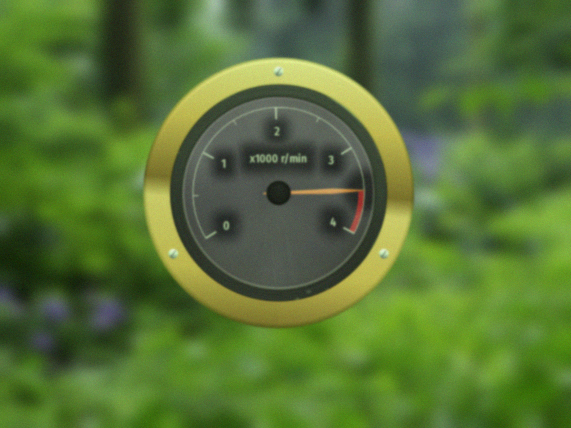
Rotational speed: 3500 rpm
